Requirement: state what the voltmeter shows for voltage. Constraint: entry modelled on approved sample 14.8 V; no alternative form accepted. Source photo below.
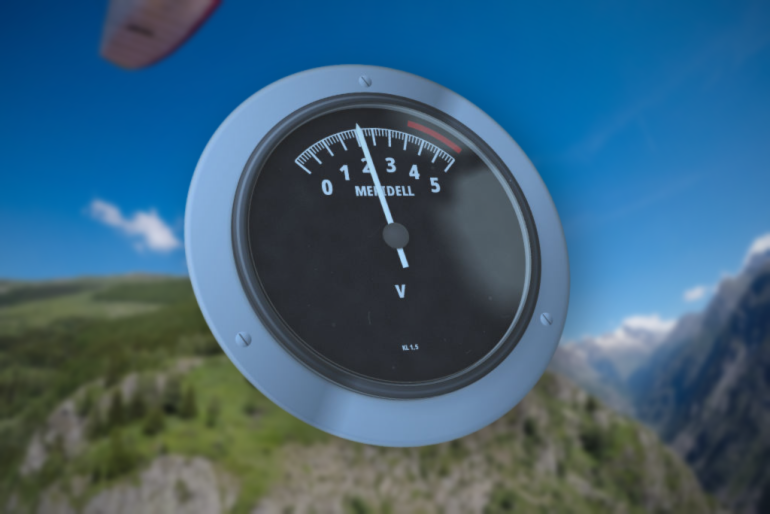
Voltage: 2 V
